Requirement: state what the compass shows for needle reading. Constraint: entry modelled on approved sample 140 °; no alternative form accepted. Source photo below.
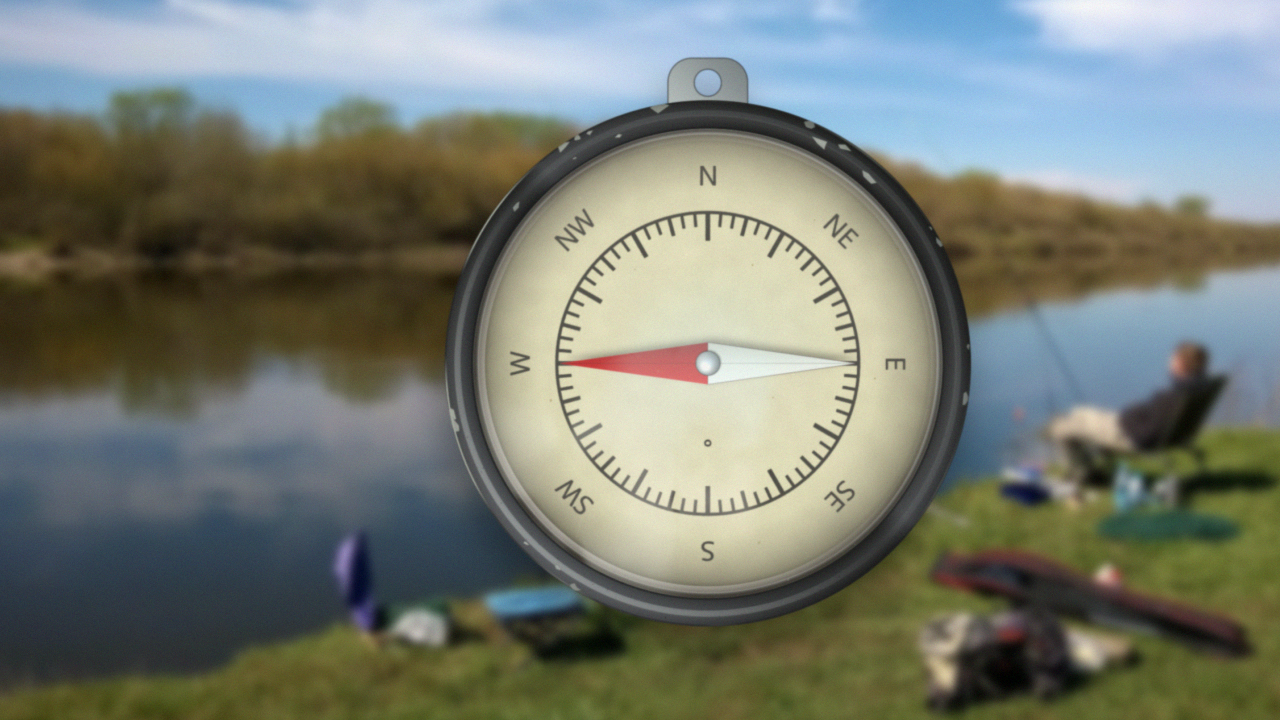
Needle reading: 270 °
